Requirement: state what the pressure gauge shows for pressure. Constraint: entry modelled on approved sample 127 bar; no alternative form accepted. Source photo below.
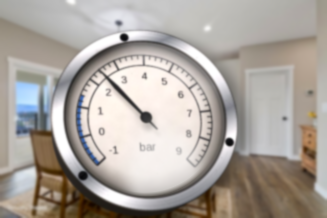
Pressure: 2.4 bar
